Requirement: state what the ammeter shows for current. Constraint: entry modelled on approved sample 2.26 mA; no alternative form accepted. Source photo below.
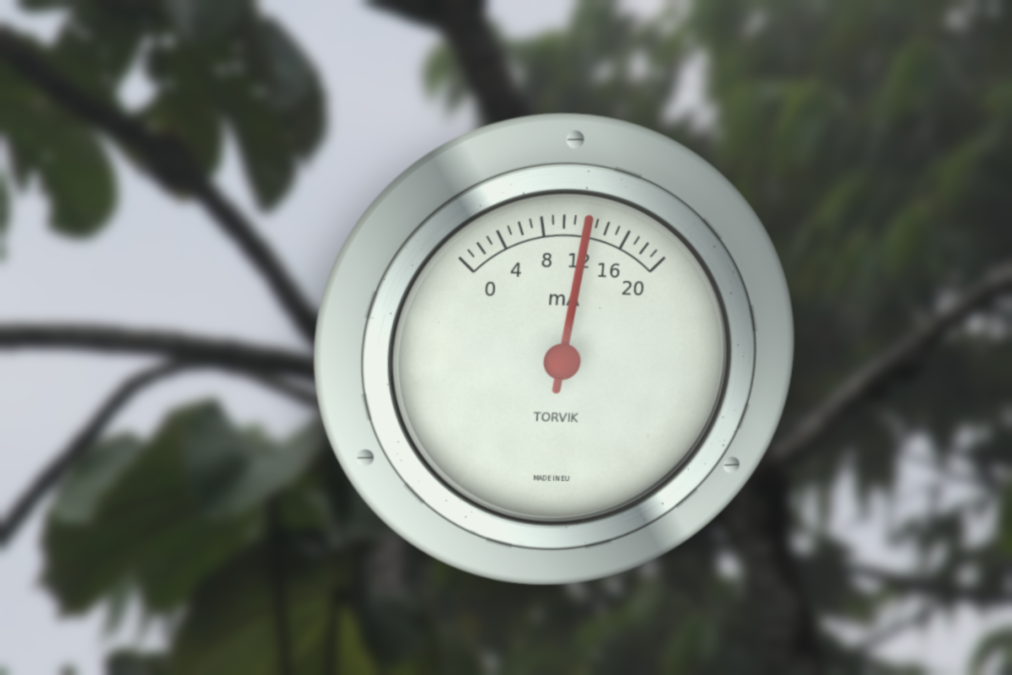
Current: 12 mA
